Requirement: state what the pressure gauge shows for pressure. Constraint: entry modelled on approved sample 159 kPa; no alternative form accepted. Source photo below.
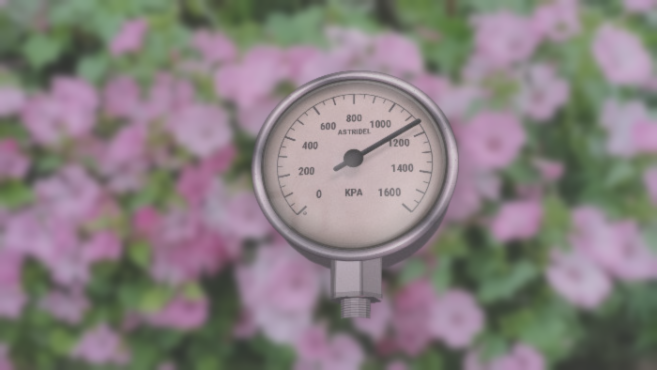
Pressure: 1150 kPa
